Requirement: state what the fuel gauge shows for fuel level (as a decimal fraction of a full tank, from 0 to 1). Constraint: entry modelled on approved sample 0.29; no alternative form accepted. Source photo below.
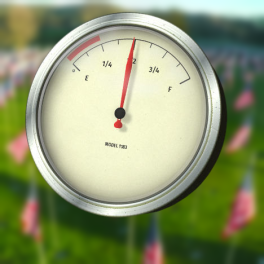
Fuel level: 0.5
